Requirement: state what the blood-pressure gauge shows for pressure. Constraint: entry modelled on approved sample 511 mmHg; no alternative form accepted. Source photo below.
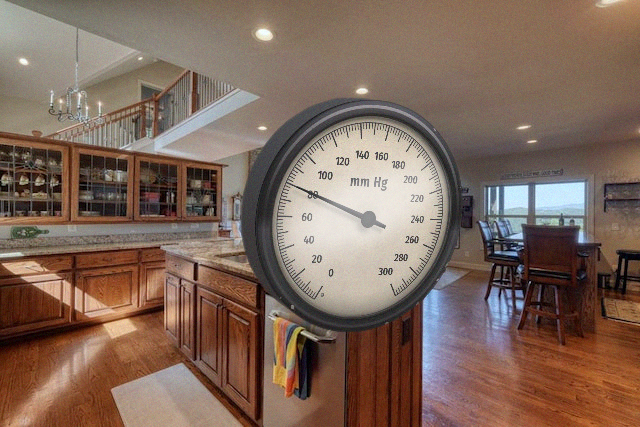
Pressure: 80 mmHg
